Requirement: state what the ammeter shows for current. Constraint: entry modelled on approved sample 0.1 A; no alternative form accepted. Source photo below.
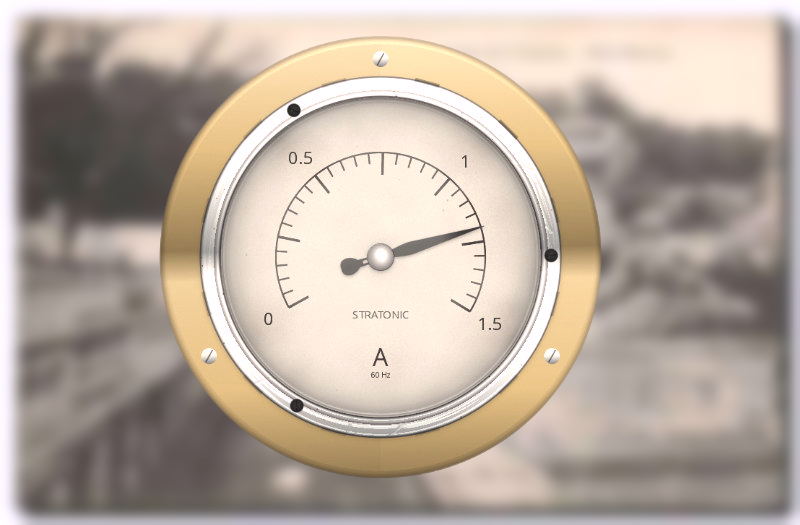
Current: 1.2 A
